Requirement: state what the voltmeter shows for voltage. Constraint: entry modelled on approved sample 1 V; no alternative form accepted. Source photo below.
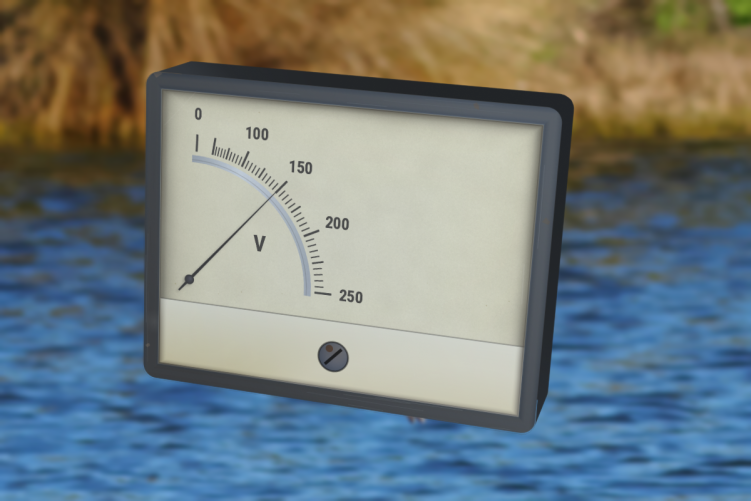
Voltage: 150 V
